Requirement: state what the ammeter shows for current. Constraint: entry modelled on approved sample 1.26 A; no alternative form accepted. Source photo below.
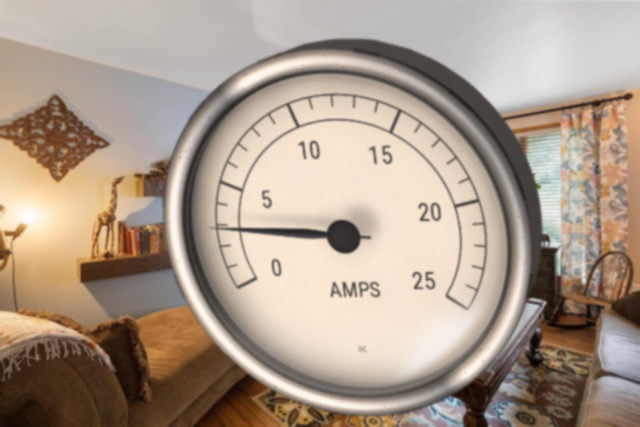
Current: 3 A
